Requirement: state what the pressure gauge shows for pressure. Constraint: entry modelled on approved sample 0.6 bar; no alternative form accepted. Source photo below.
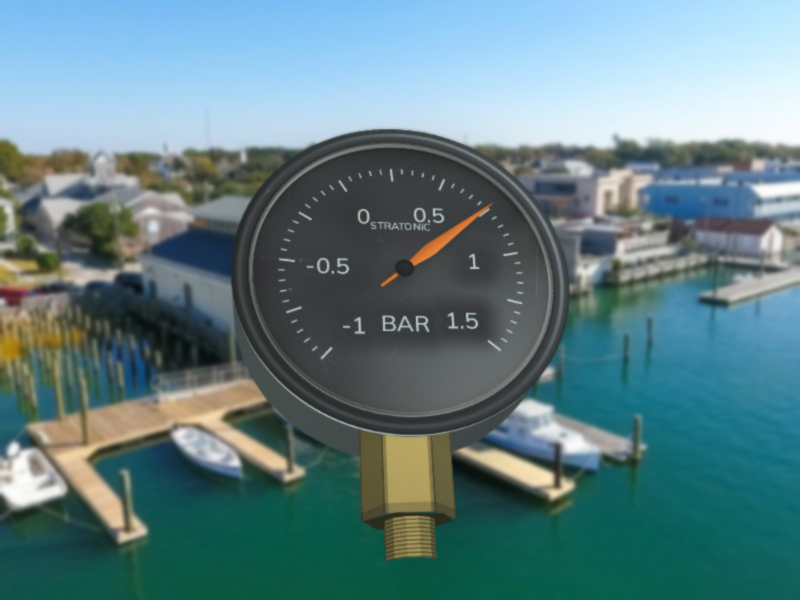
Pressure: 0.75 bar
